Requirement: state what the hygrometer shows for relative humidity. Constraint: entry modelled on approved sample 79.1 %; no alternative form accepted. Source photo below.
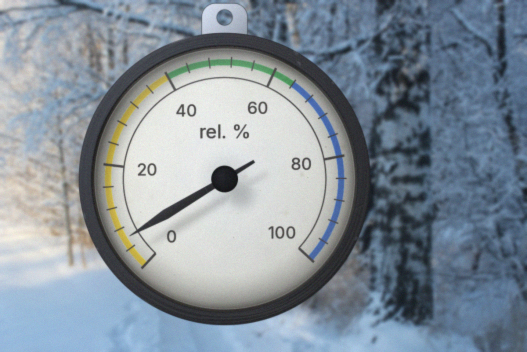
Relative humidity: 6 %
